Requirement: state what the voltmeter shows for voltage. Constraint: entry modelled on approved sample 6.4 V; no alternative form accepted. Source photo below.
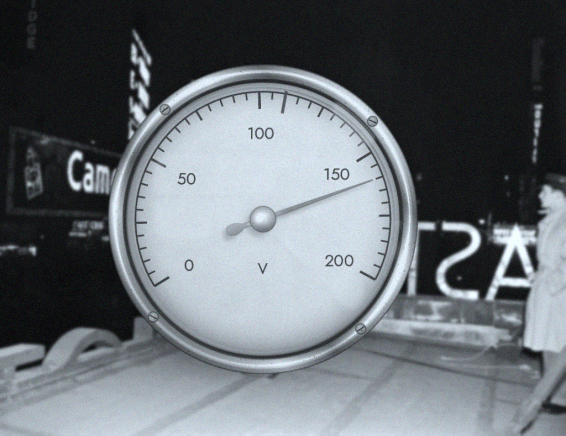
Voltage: 160 V
